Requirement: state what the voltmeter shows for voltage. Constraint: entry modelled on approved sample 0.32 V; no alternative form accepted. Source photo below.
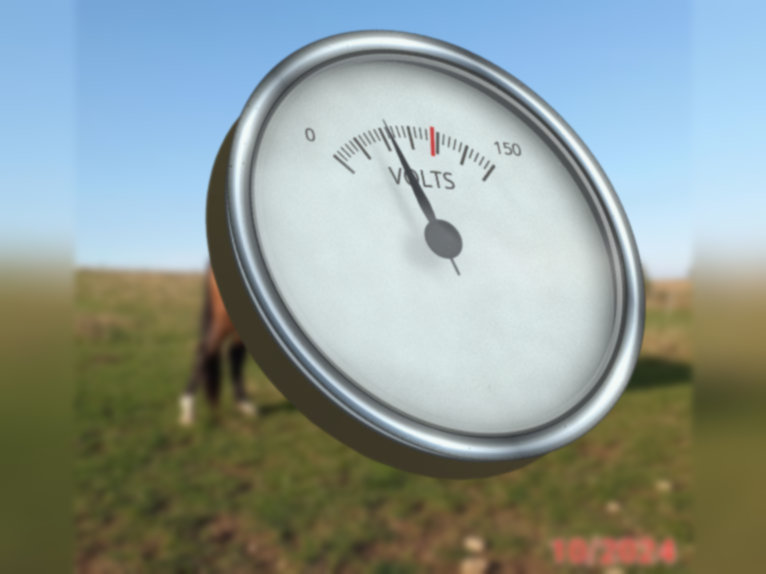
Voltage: 50 V
